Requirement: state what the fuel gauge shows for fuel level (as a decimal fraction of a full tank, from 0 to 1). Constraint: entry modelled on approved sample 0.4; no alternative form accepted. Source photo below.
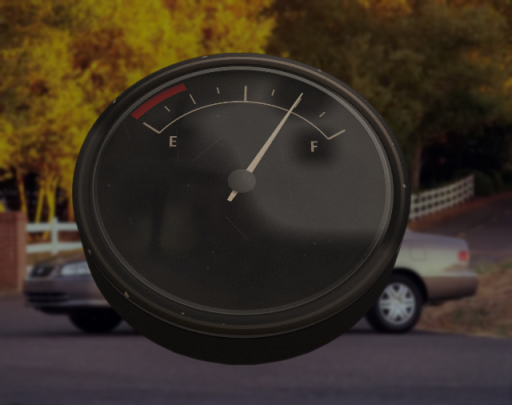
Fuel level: 0.75
